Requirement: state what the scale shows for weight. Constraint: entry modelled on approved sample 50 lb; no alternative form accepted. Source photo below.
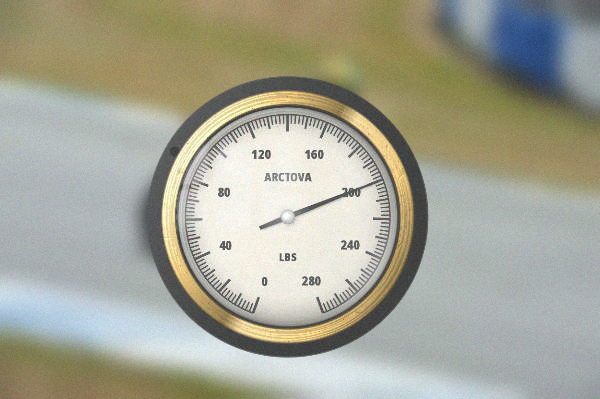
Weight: 200 lb
